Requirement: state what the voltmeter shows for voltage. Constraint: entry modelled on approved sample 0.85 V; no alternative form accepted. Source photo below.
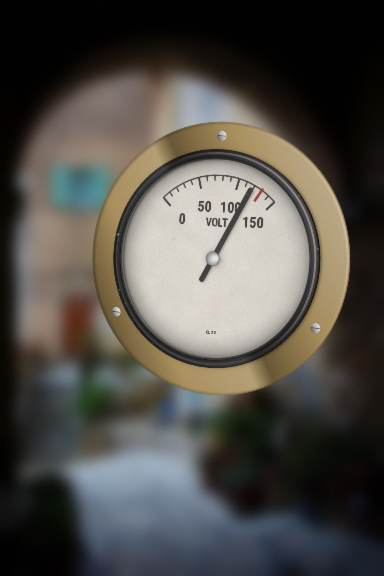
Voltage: 120 V
